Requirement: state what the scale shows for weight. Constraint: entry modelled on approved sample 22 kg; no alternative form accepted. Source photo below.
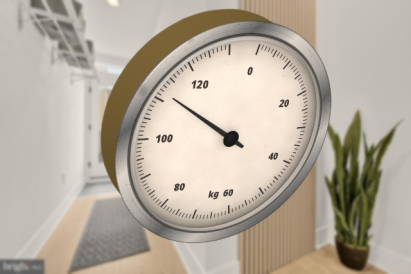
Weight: 112 kg
